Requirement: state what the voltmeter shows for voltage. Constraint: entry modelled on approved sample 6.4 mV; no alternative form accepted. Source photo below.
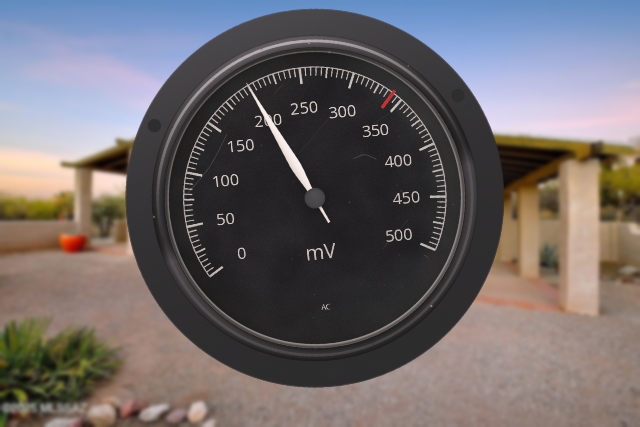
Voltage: 200 mV
